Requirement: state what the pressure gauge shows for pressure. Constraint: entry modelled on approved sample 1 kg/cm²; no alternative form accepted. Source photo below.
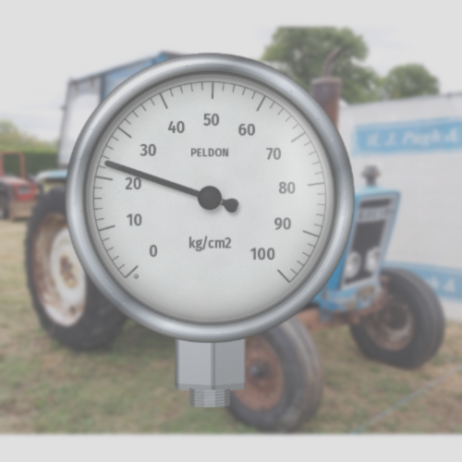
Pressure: 23 kg/cm²
